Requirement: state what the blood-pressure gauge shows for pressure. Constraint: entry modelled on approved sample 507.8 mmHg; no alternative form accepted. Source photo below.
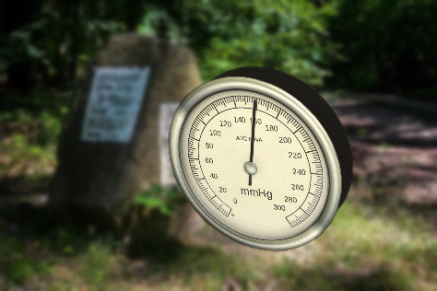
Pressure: 160 mmHg
